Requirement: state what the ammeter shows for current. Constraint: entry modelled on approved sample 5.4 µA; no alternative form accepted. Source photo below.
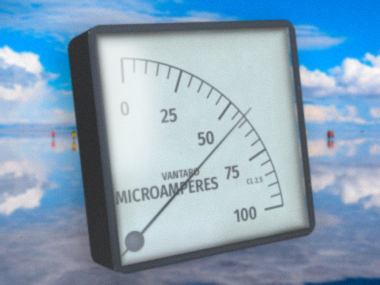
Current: 57.5 µA
